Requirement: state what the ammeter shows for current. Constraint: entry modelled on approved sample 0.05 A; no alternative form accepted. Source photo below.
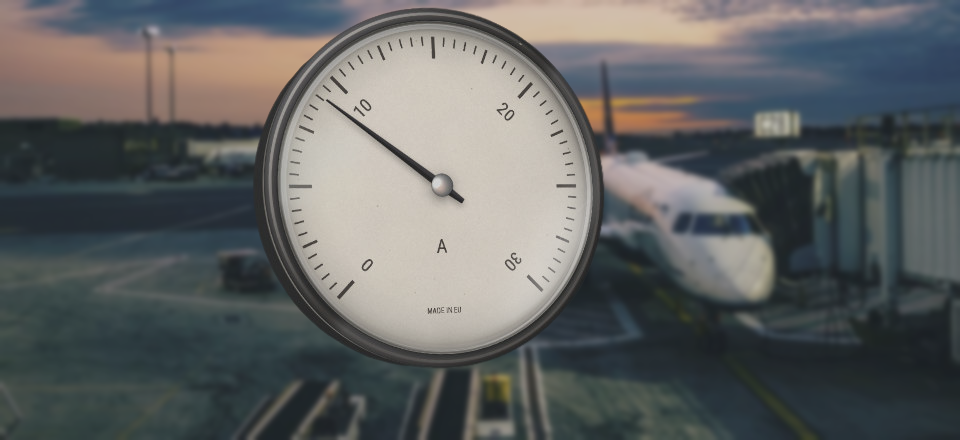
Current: 9 A
